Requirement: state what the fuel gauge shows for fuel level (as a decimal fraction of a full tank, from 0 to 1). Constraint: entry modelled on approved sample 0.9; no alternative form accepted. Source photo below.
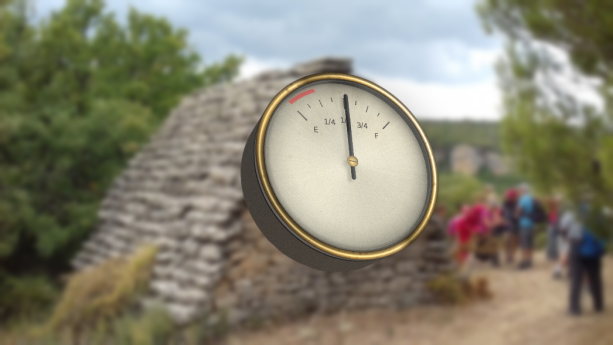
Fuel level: 0.5
